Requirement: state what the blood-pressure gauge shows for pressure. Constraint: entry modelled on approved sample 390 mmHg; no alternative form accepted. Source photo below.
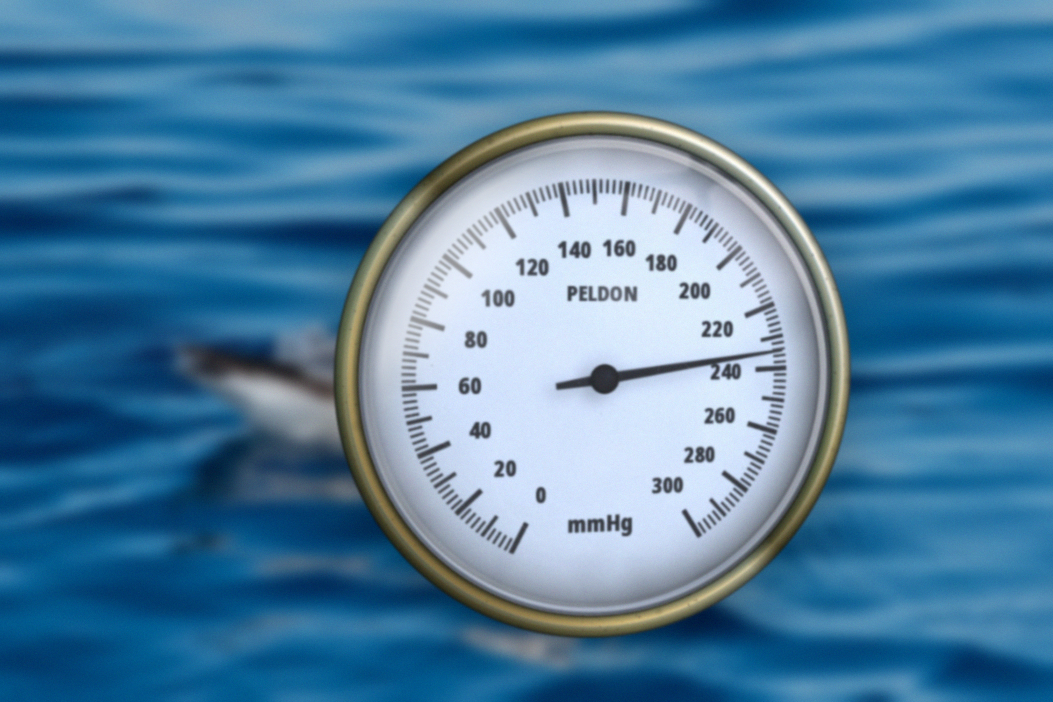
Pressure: 234 mmHg
